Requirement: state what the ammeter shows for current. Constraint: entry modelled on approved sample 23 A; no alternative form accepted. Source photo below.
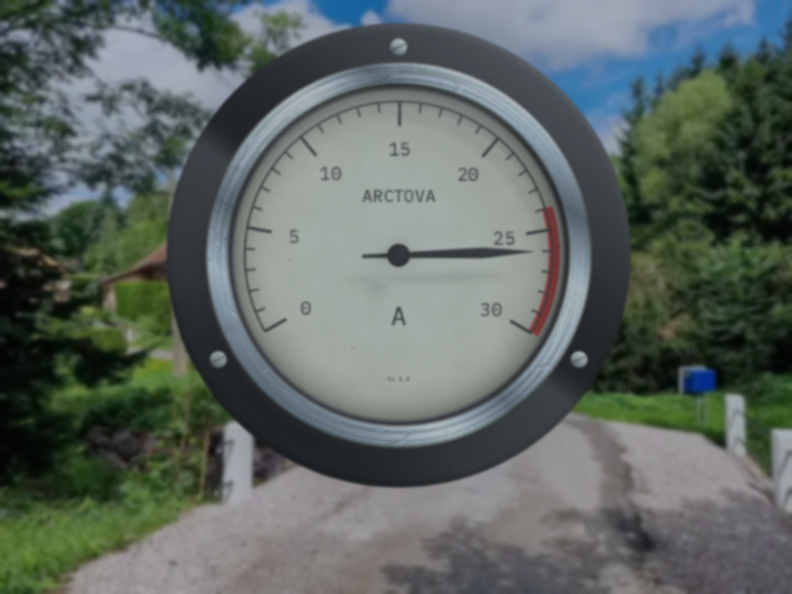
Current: 26 A
